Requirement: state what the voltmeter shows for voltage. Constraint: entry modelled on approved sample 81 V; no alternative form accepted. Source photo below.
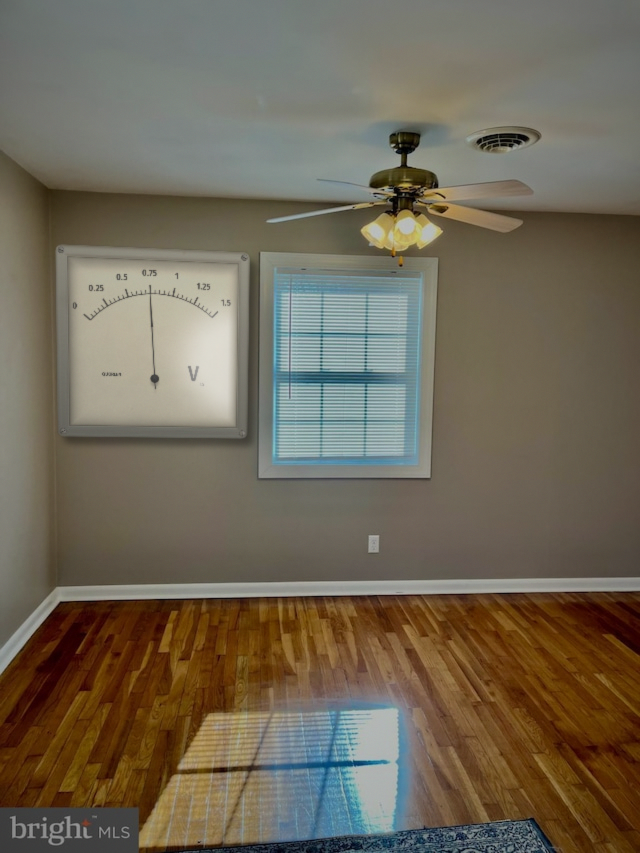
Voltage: 0.75 V
